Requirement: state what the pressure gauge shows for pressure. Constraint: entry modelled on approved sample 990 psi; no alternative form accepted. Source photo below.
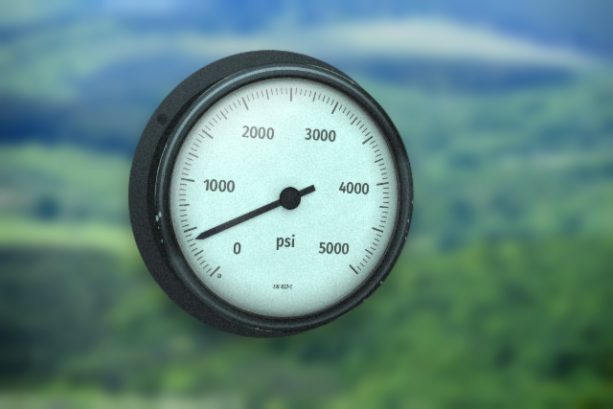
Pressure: 400 psi
